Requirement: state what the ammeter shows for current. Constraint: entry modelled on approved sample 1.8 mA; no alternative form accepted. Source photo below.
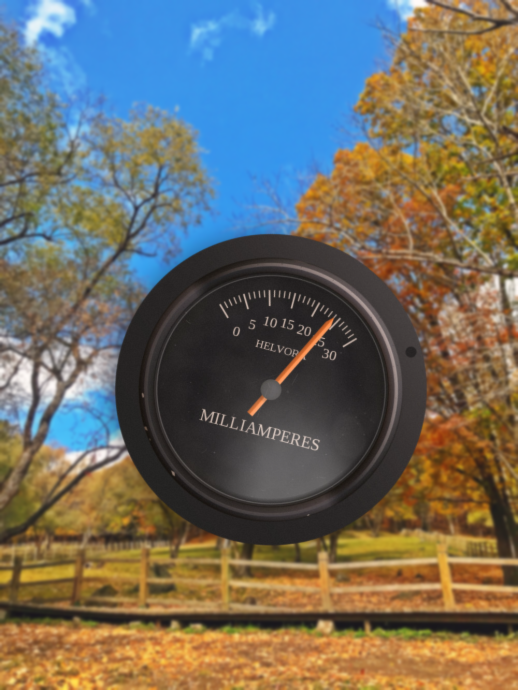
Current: 24 mA
